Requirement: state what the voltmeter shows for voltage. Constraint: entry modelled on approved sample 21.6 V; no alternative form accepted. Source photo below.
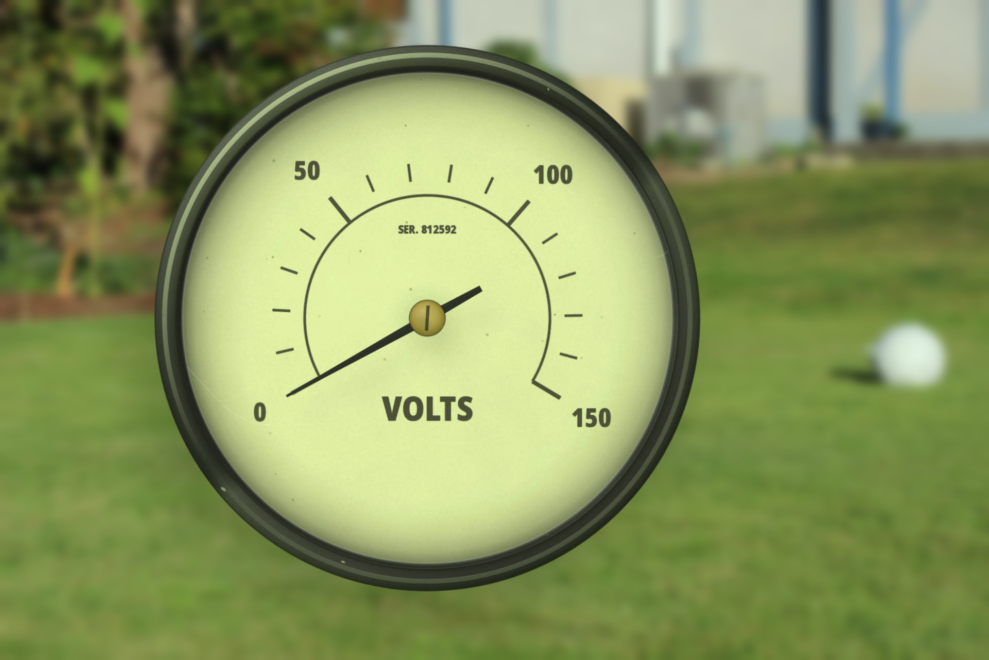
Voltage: 0 V
